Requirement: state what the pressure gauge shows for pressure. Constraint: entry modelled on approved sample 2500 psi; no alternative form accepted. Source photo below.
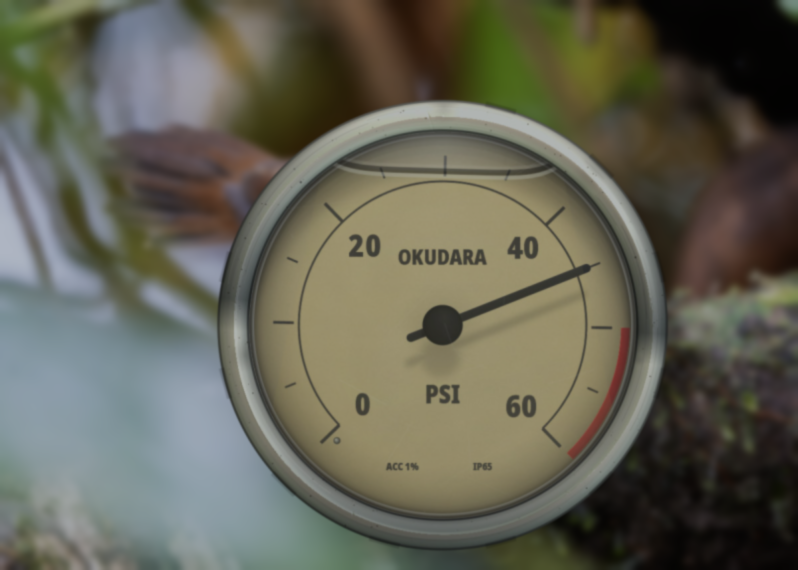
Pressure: 45 psi
